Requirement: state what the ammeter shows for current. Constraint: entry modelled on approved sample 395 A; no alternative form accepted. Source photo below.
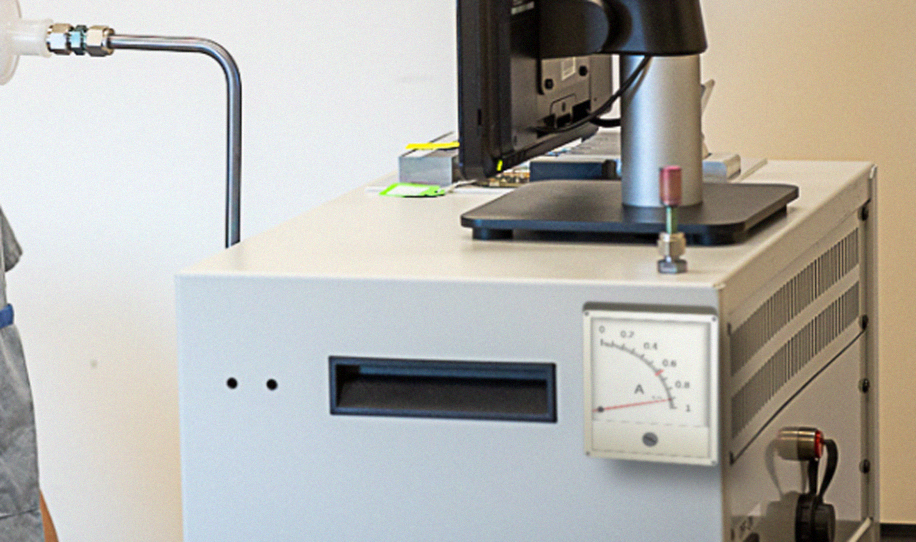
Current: 0.9 A
